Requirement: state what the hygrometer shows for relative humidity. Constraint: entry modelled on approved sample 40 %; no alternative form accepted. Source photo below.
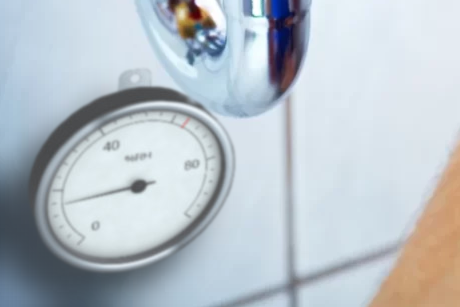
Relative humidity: 16 %
